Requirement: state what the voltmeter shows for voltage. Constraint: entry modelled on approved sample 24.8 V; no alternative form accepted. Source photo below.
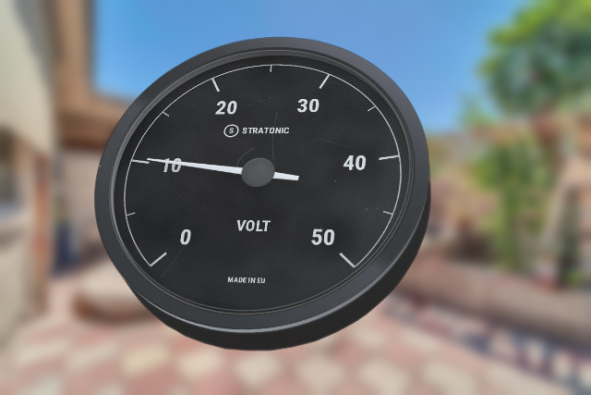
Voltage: 10 V
